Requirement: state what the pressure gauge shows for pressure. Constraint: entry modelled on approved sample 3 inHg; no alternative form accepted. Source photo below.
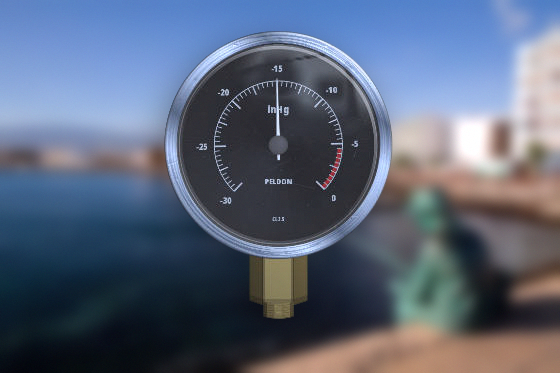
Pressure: -15 inHg
